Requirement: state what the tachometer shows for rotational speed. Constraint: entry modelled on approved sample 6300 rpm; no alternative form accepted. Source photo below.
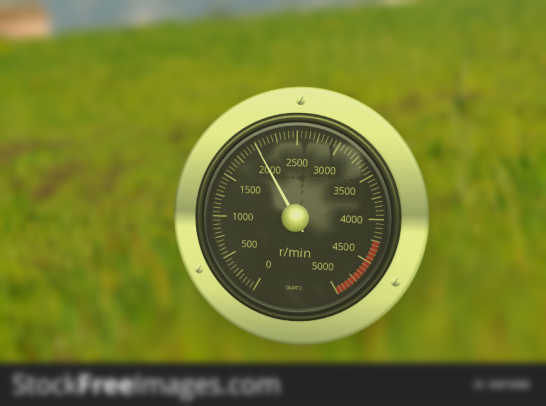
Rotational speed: 2000 rpm
